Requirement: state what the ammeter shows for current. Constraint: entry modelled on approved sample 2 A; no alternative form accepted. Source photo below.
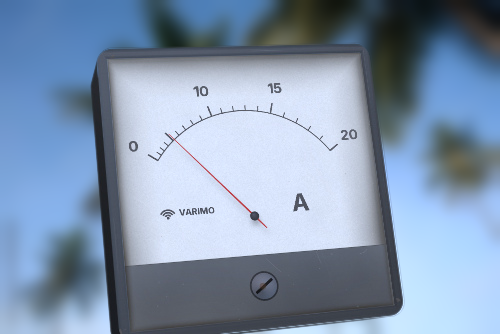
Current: 5 A
